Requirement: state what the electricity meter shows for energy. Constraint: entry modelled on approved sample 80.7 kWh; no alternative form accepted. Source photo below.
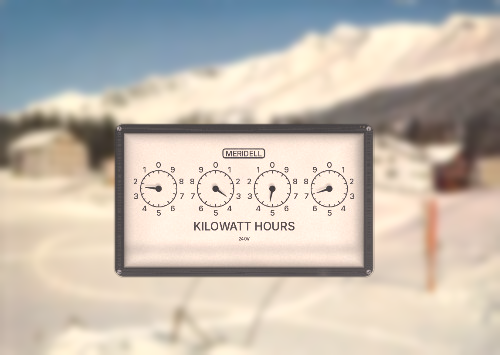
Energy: 2347 kWh
